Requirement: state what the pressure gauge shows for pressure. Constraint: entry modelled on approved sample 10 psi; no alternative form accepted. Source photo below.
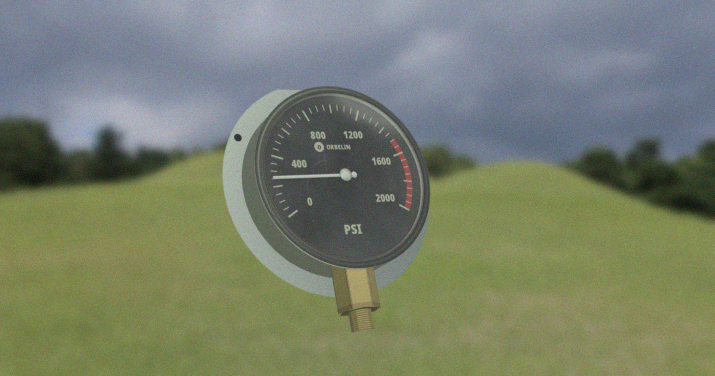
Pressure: 250 psi
